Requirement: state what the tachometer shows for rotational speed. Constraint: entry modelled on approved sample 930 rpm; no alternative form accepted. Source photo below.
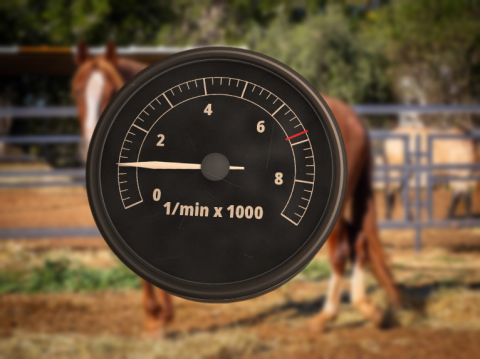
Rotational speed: 1000 rpm
